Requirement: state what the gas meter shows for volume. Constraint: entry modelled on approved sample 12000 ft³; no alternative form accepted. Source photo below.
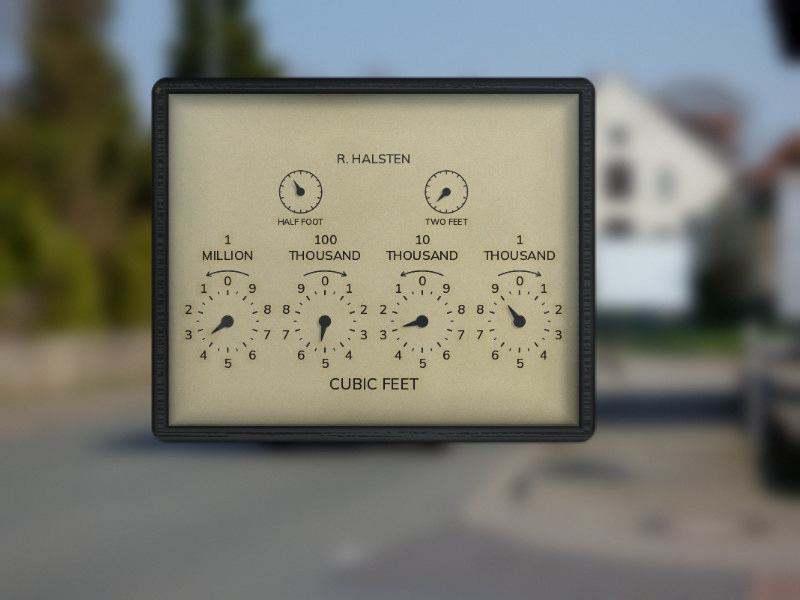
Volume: 352900 ft³
